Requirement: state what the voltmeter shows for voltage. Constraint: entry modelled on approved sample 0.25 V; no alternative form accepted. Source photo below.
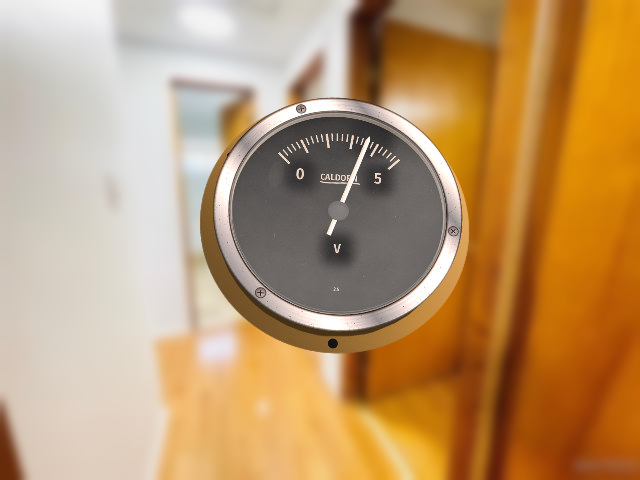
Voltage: 3.6 V
